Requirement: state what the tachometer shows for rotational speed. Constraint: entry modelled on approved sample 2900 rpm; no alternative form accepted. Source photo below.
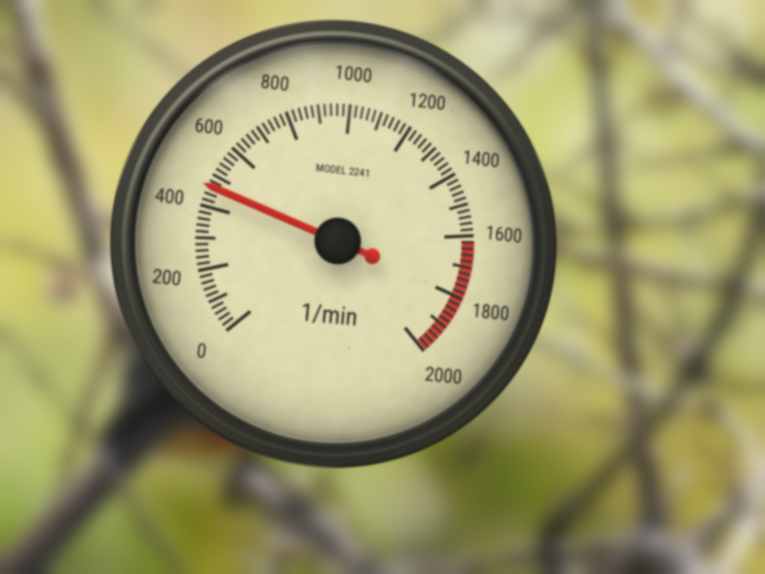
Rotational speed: 460 rpm
